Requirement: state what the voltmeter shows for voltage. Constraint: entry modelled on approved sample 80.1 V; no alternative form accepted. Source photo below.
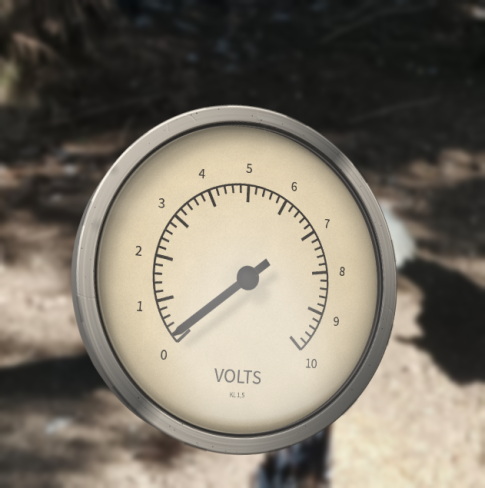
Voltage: 0.2 V
